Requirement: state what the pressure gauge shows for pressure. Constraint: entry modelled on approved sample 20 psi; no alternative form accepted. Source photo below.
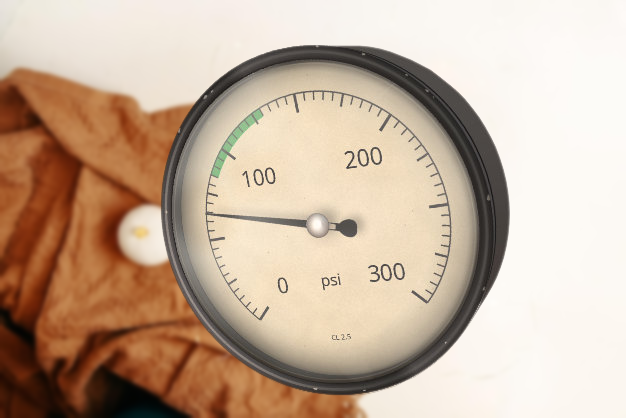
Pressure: 65 psi
